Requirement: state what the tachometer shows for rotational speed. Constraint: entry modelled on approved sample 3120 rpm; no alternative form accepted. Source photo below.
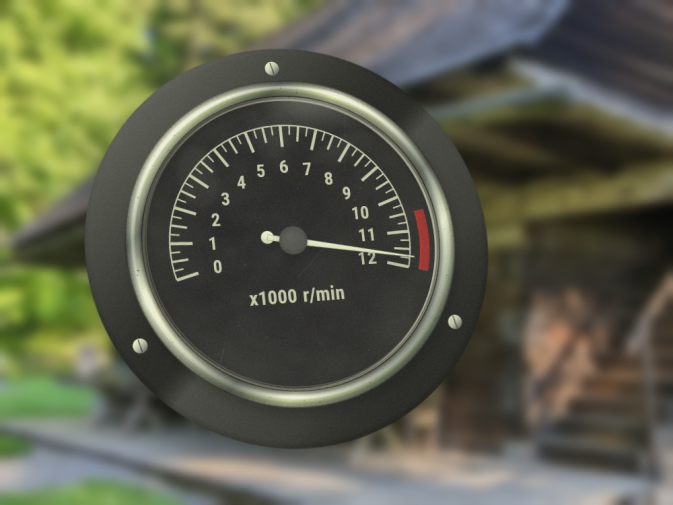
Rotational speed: 11750 rpm
